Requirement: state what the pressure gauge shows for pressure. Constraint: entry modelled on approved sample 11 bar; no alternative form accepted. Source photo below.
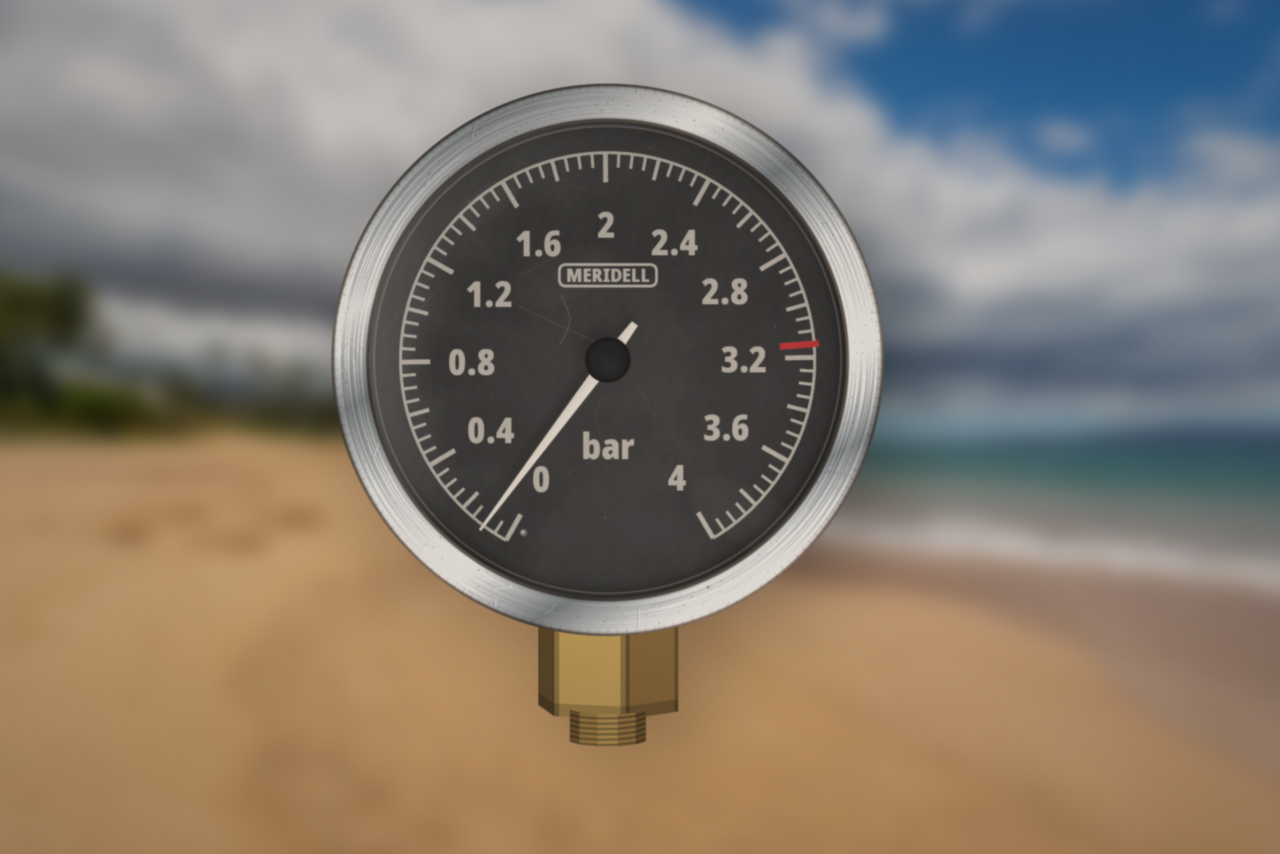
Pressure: 0.1 bar
